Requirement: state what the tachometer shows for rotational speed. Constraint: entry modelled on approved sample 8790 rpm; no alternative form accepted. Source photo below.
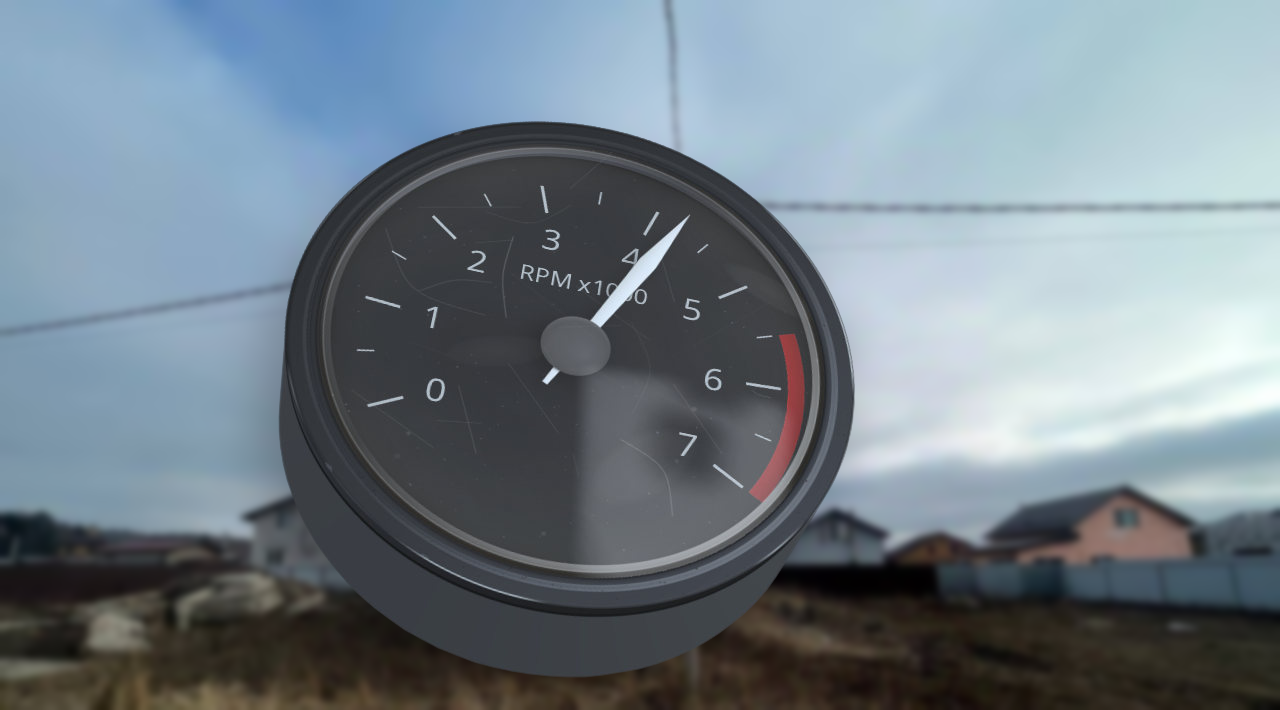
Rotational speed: 4250 rpm
